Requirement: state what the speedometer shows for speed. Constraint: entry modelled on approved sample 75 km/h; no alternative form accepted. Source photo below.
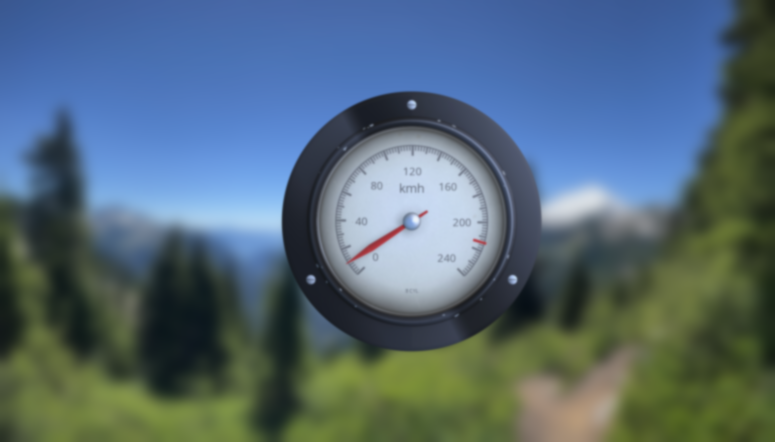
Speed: 10 km/h
